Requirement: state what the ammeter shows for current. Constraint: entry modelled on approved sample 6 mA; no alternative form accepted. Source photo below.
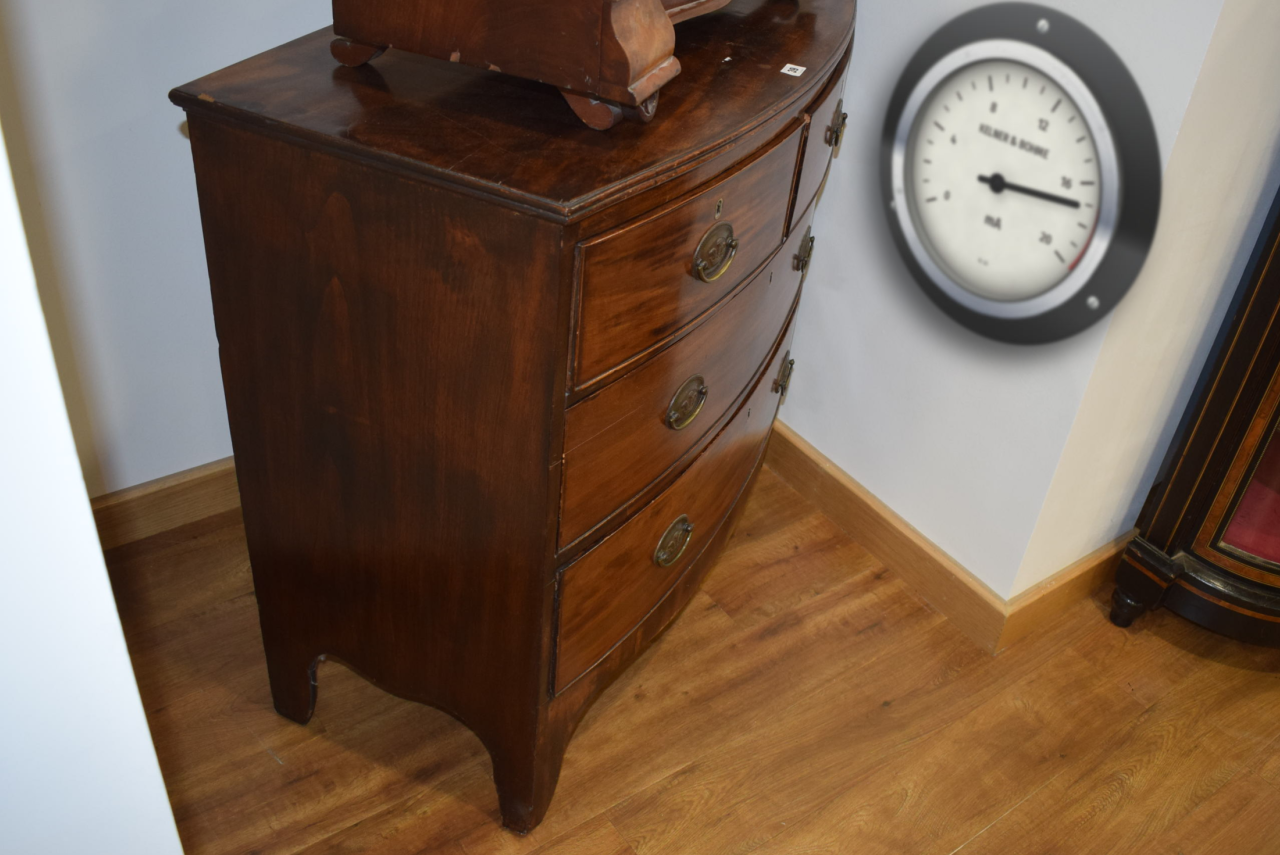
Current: 17 mA
